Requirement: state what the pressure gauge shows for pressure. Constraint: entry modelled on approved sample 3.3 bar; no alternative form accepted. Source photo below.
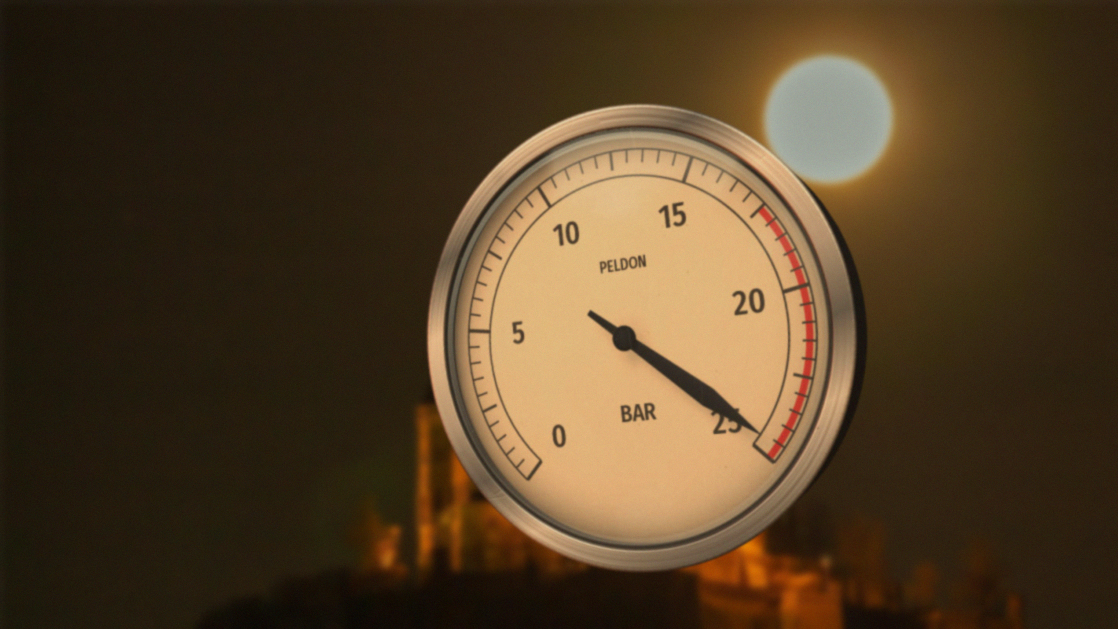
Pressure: 24.5 bar
